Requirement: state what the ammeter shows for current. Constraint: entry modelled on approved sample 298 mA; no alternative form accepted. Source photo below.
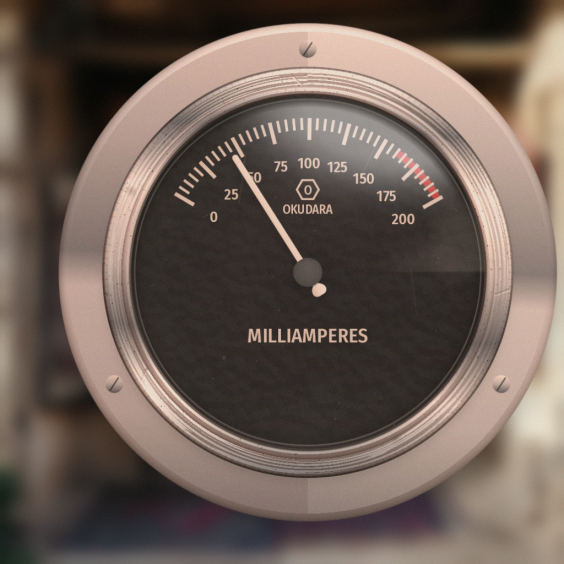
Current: 45 mA
